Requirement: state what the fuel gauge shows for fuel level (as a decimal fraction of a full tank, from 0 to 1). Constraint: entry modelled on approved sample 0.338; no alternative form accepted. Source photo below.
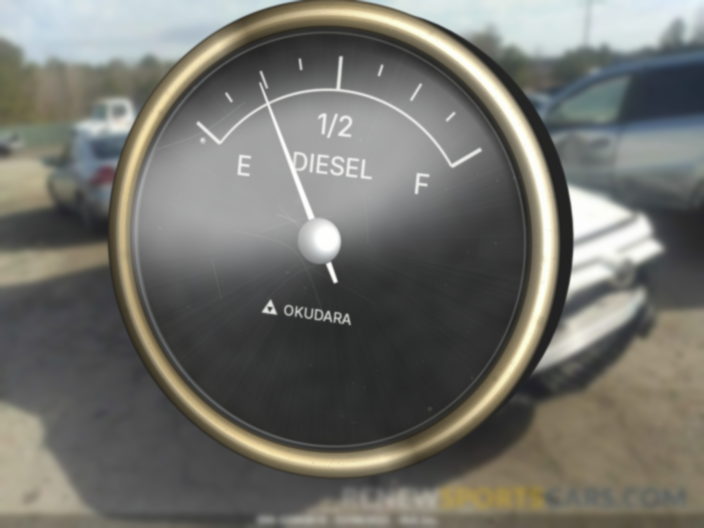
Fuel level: 0.25
